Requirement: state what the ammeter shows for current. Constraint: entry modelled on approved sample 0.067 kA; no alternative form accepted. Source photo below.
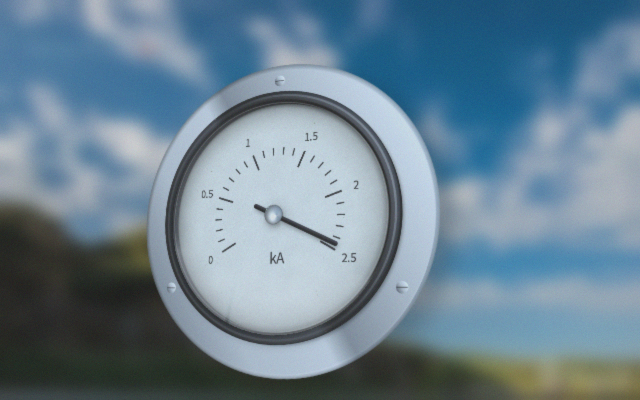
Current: 2.45 kA
